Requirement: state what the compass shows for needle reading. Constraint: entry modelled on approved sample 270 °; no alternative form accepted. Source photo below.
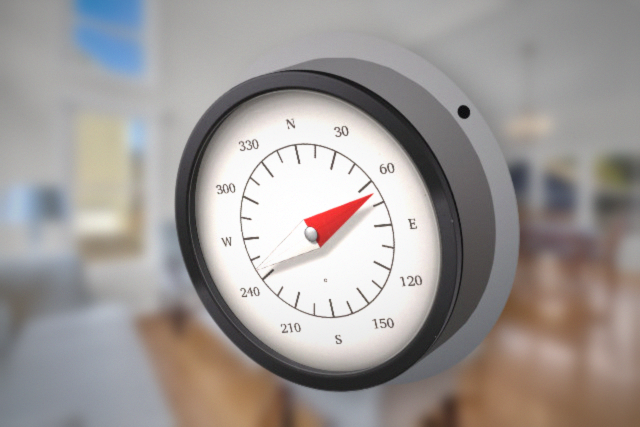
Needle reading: 67.5 °
